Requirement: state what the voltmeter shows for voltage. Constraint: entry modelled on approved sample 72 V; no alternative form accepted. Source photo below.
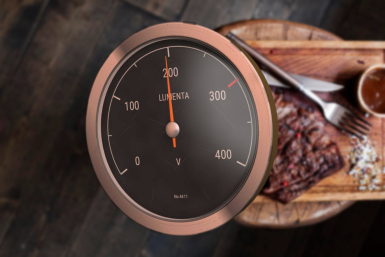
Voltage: 200 V
